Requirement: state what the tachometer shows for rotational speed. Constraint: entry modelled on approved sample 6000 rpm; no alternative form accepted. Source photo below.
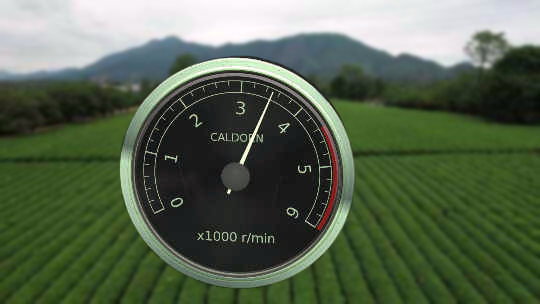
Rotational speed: 3500 rpm
